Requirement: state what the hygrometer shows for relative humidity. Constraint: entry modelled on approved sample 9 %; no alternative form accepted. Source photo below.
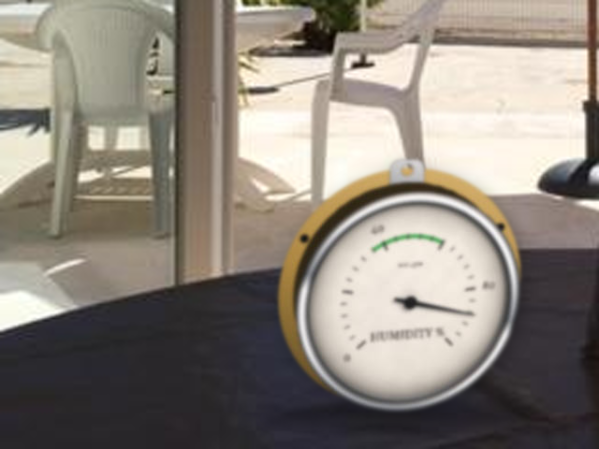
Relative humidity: 88 %
